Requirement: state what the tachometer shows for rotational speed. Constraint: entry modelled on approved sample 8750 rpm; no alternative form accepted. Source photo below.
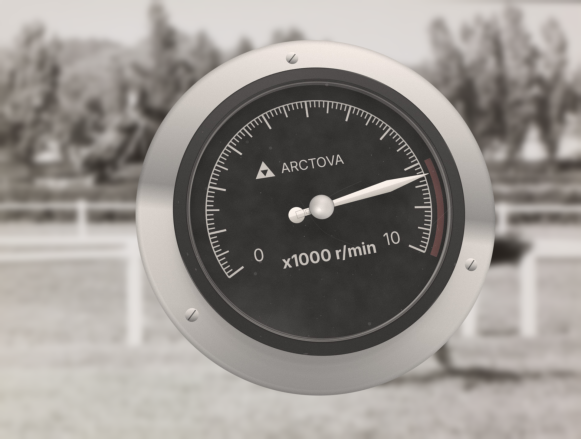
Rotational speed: 8300 rpm
